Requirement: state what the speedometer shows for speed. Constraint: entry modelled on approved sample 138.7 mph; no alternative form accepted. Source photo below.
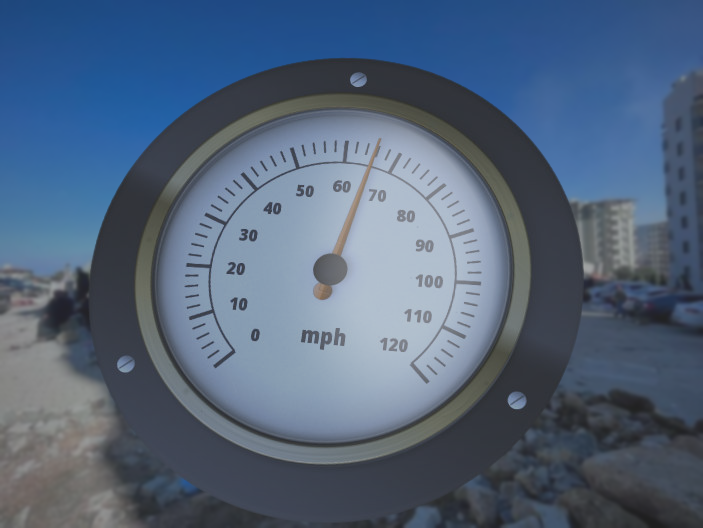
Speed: 66 mph
